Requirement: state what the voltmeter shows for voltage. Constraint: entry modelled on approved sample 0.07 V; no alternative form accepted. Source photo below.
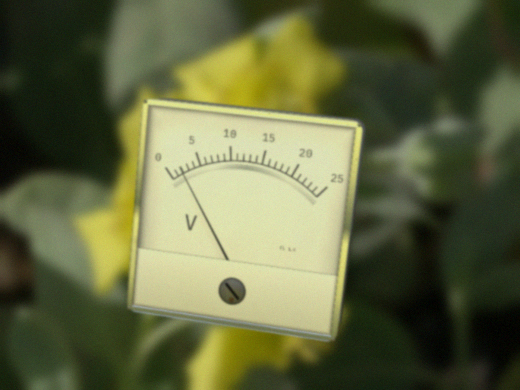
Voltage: 2 V
